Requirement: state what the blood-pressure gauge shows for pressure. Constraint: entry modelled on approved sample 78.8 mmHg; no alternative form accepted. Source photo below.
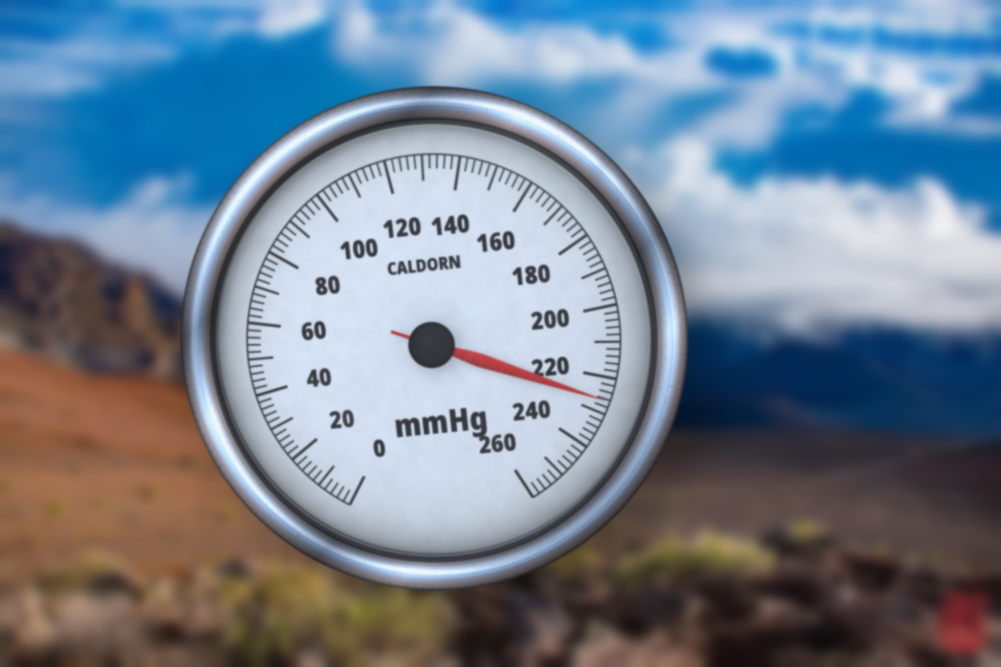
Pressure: 226 mmHg
